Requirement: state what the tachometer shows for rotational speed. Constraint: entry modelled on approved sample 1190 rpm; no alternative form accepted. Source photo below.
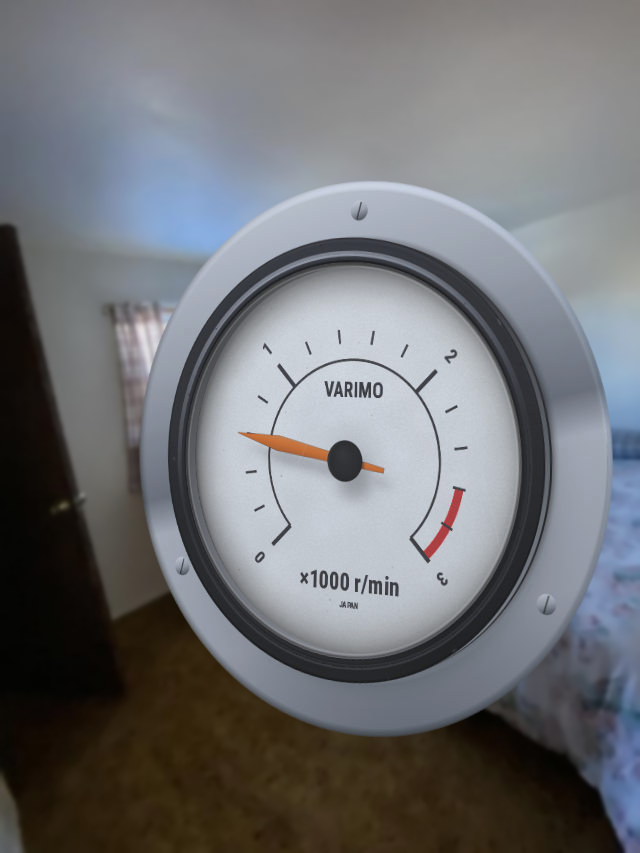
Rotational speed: 600 rpm
